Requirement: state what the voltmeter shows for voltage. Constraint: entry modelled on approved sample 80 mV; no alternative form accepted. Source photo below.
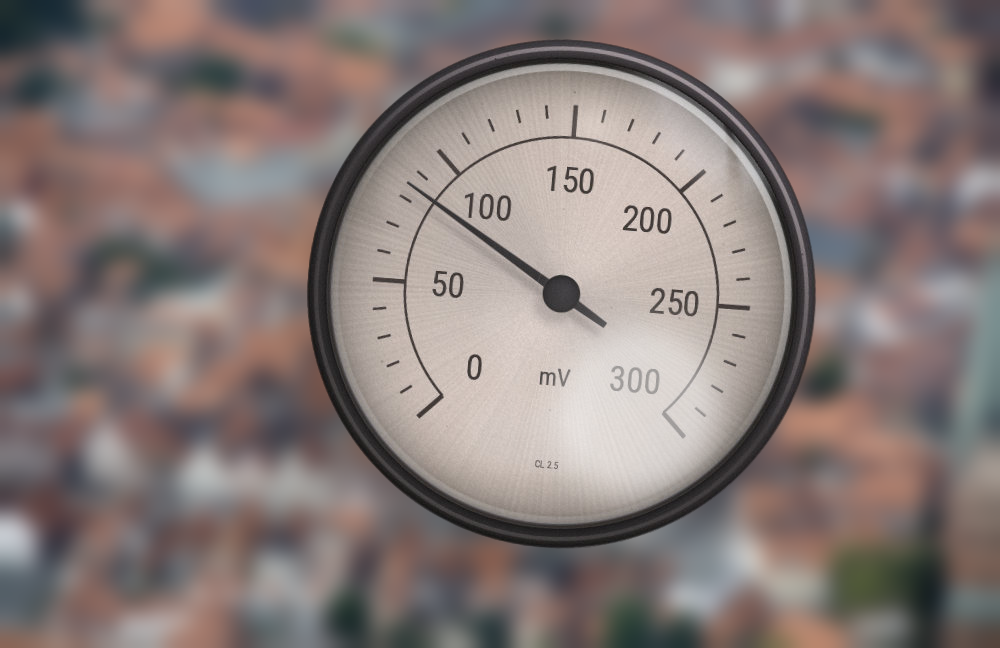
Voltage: 85 mV
